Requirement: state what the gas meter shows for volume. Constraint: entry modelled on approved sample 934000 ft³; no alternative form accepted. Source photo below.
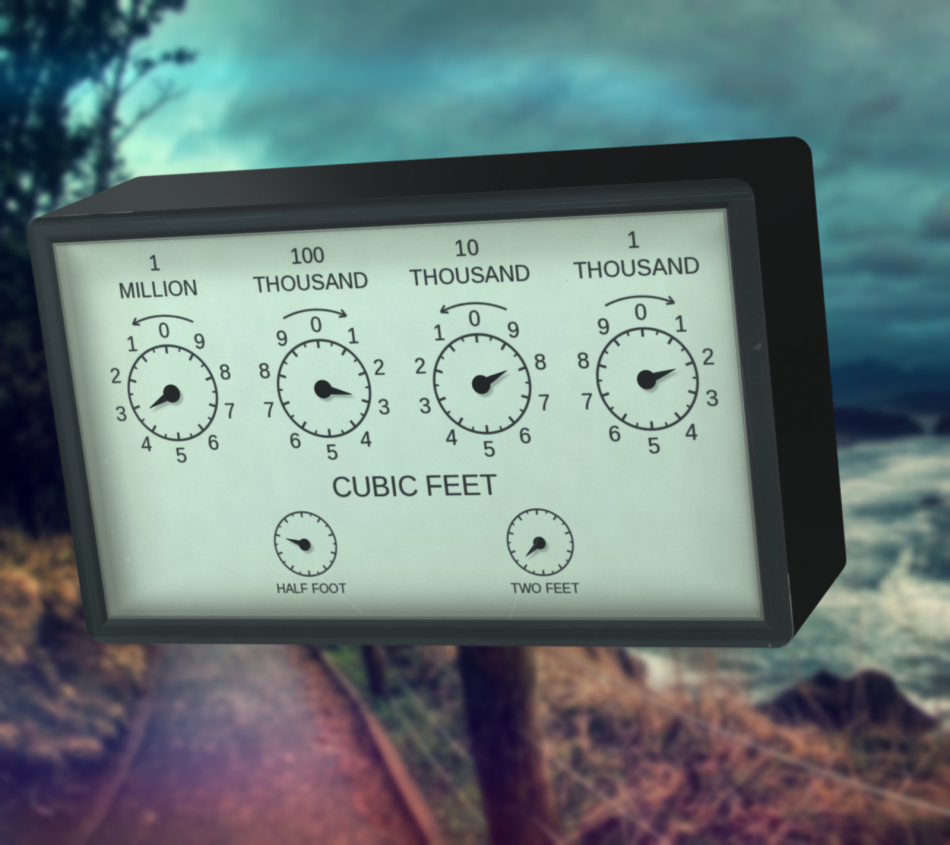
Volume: 328200 ft³
